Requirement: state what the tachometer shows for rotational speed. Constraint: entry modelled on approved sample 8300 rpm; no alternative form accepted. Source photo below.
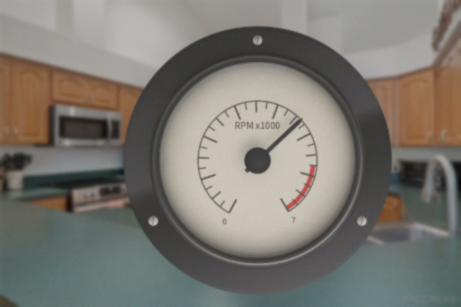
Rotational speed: 4625 rpm
